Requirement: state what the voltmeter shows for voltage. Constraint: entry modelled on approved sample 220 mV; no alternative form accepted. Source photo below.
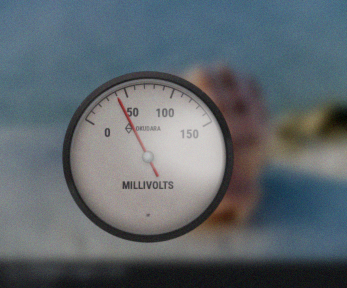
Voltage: 40 mV
